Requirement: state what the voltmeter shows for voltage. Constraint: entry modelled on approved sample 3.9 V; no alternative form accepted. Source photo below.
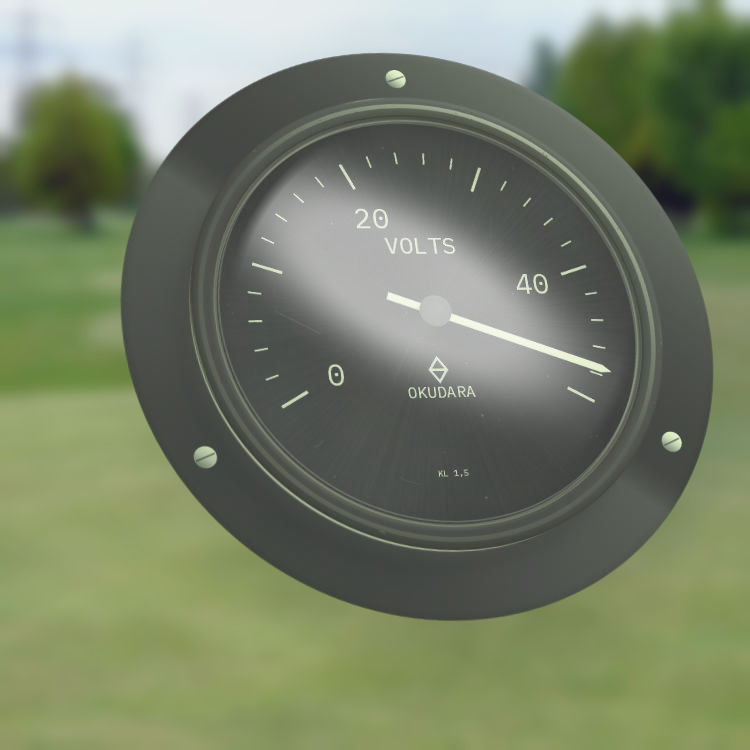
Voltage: 48 V
